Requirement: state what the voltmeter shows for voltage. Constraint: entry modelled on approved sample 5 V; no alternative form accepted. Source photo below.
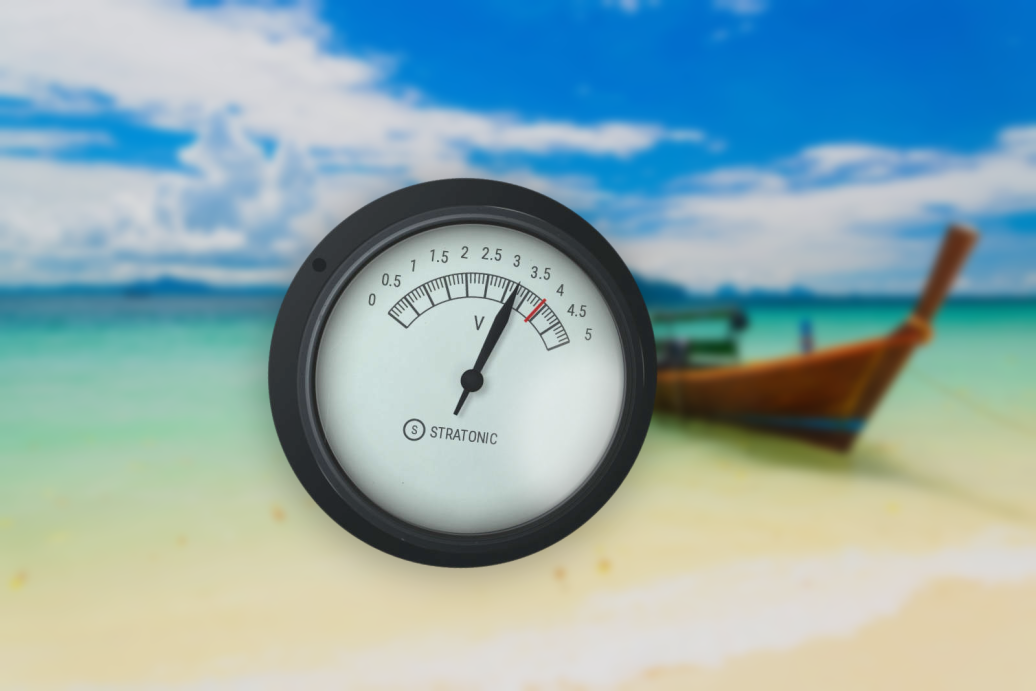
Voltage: 3.2 V
